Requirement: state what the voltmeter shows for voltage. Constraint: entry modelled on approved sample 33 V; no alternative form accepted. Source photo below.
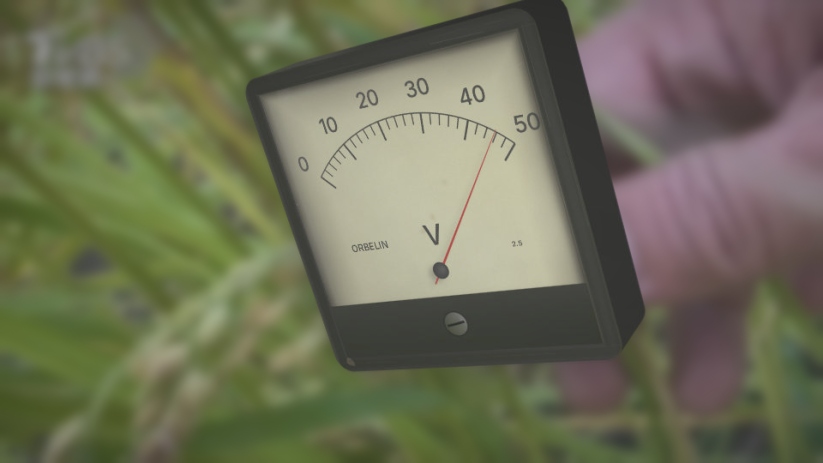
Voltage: 46 V
